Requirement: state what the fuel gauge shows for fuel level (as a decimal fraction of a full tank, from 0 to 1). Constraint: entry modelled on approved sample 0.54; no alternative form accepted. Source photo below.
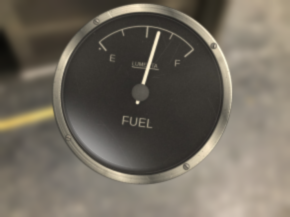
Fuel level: 0.625
